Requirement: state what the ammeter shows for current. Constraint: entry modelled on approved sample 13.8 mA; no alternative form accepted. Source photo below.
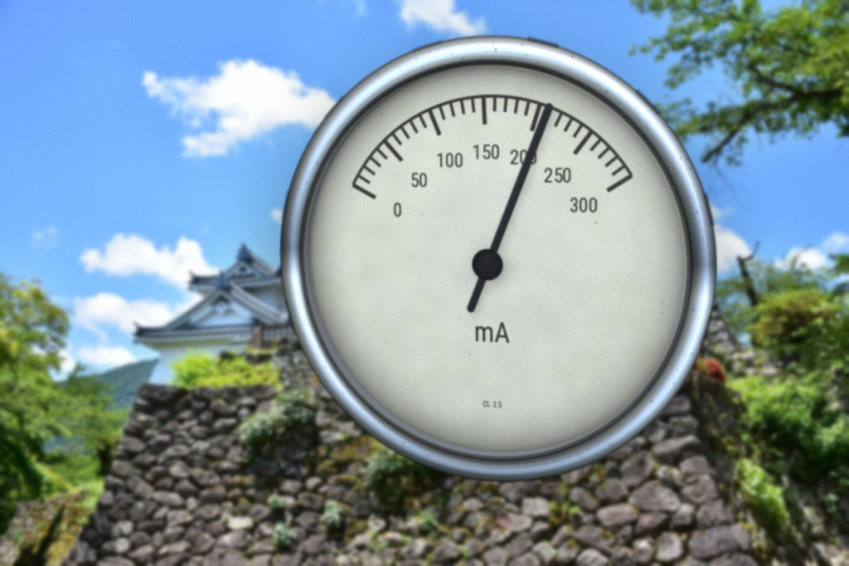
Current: 210 mA
